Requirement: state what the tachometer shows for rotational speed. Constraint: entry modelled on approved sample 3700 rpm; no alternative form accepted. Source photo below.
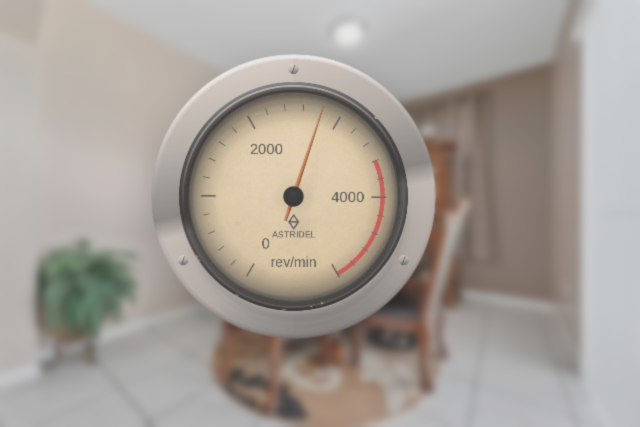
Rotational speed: 2800 rpm
